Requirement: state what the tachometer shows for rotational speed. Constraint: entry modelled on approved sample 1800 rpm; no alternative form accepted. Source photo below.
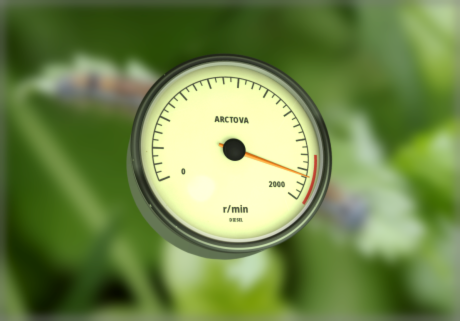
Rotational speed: 1850 rpm
